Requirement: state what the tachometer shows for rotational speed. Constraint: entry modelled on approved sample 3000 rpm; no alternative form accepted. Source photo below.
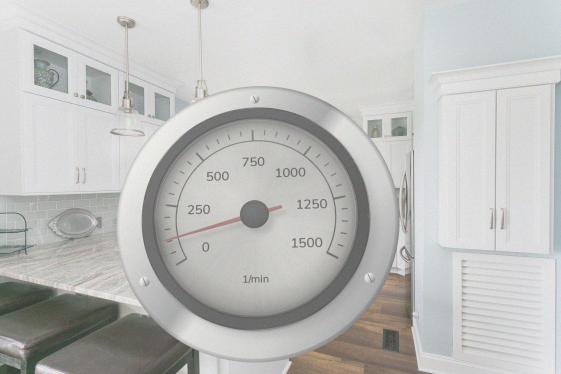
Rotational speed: 100 rpm
